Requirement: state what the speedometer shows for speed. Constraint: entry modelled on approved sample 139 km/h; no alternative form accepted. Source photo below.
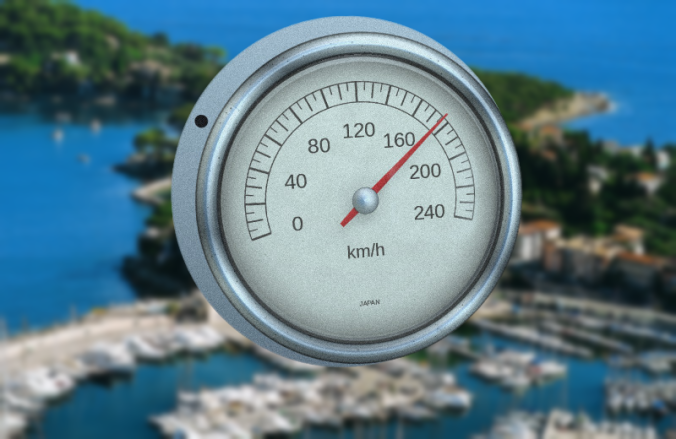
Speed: 175 km/h
